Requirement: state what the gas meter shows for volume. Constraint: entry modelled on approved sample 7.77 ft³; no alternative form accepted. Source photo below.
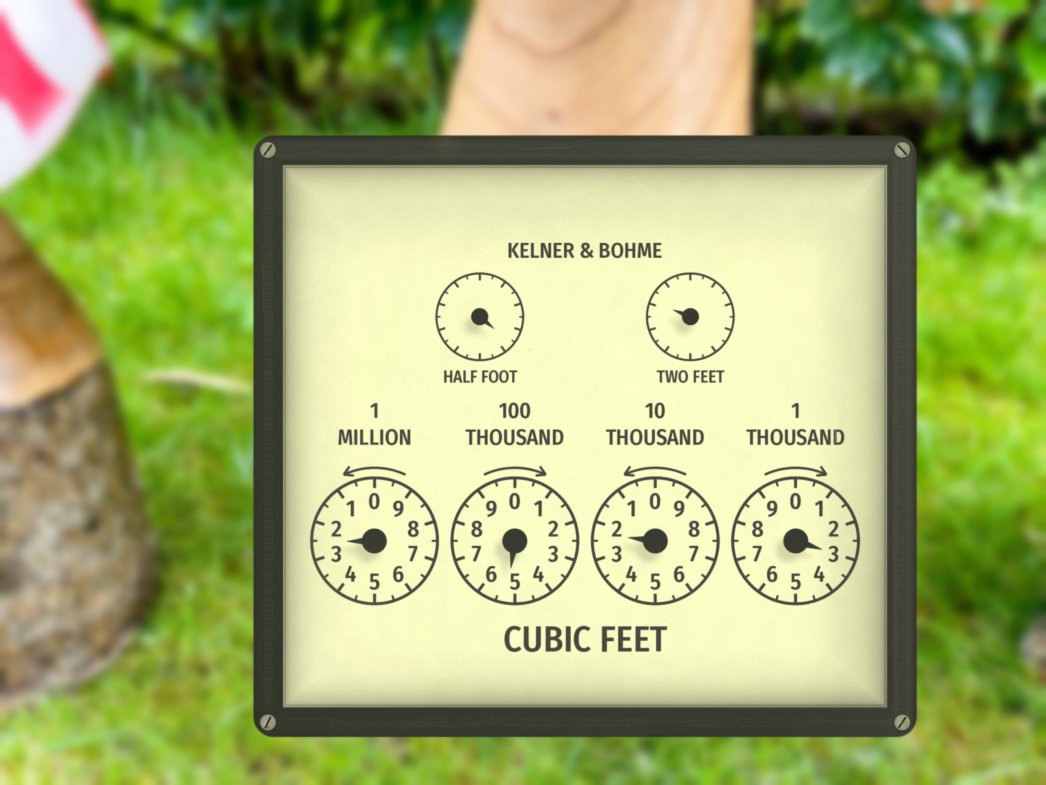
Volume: 252300 ft³
